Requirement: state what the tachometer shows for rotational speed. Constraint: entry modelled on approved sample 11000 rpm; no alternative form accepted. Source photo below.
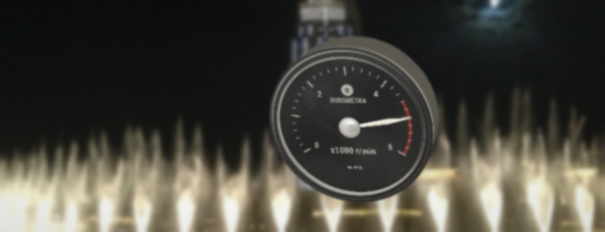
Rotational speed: 5000 rpm
